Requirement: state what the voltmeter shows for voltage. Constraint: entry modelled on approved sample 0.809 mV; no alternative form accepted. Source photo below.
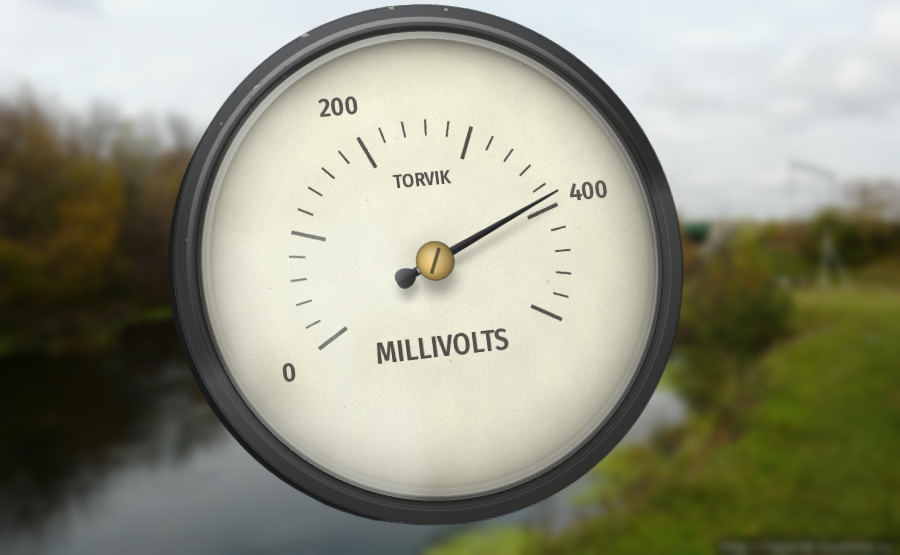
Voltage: 390 mV
